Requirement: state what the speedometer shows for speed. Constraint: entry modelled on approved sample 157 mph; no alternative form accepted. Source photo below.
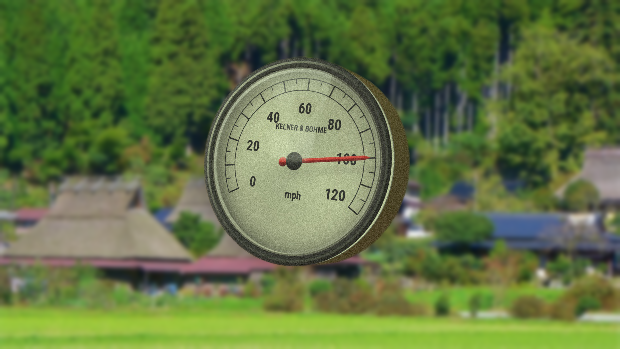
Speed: 100 mph
